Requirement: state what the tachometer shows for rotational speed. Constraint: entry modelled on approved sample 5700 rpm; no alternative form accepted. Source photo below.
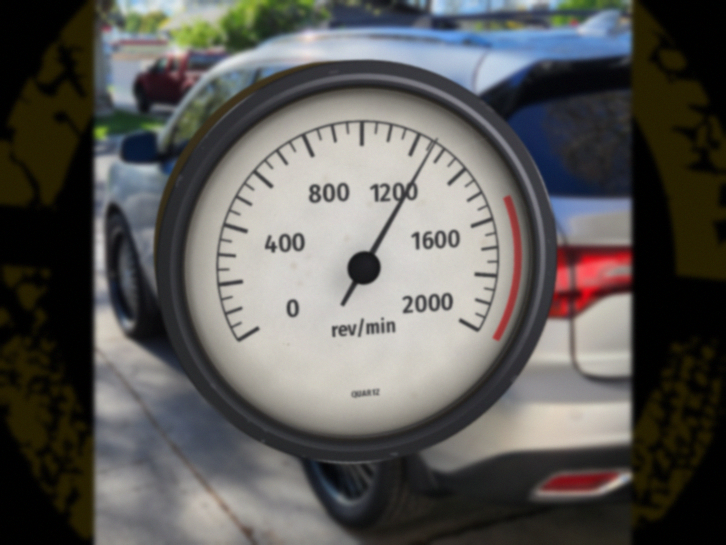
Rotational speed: 1250 rpm
